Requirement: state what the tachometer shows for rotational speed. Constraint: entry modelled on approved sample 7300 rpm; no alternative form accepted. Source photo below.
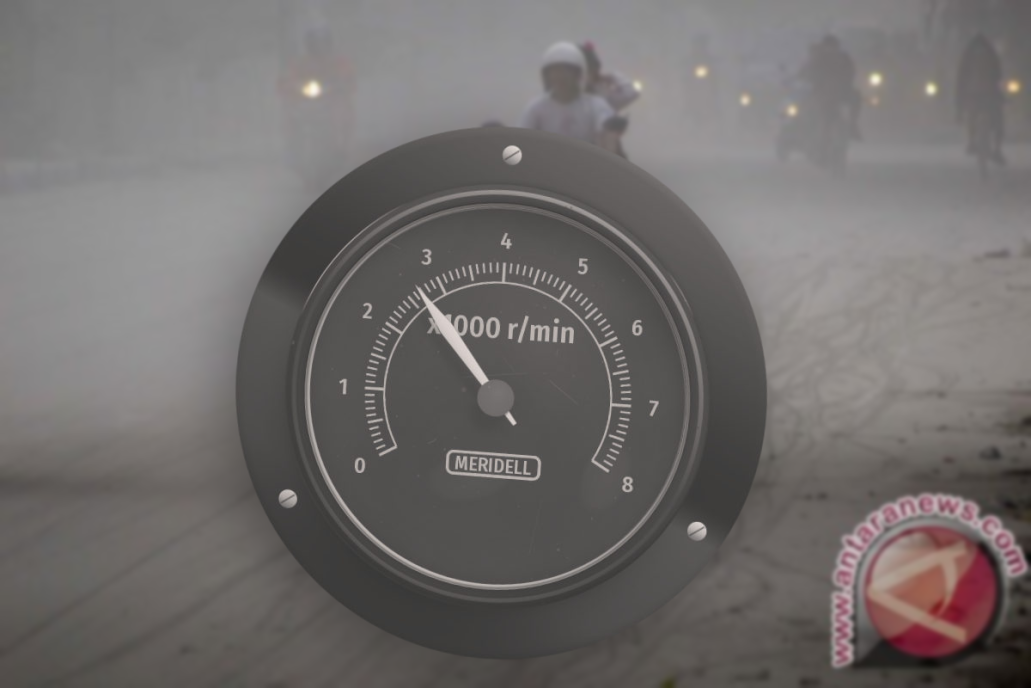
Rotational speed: 2700 rpm
